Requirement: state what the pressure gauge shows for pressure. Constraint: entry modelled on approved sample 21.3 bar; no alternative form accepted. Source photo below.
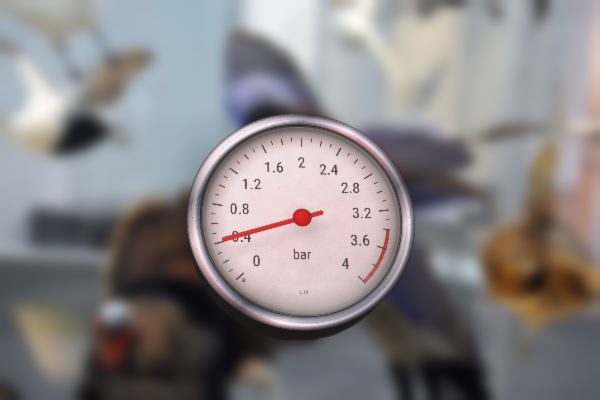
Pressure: 0.4 bar
